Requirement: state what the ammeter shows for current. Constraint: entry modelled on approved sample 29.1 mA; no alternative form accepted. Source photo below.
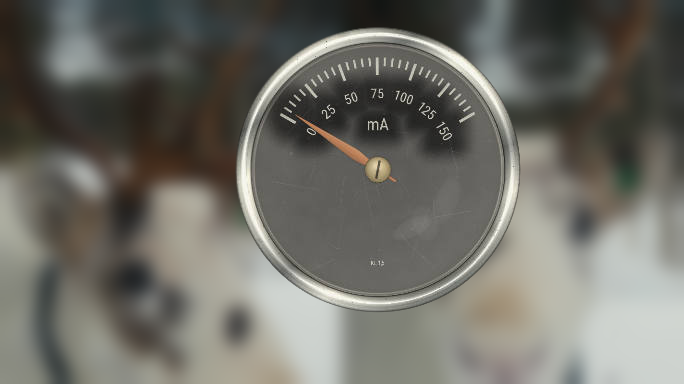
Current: 5 mA
